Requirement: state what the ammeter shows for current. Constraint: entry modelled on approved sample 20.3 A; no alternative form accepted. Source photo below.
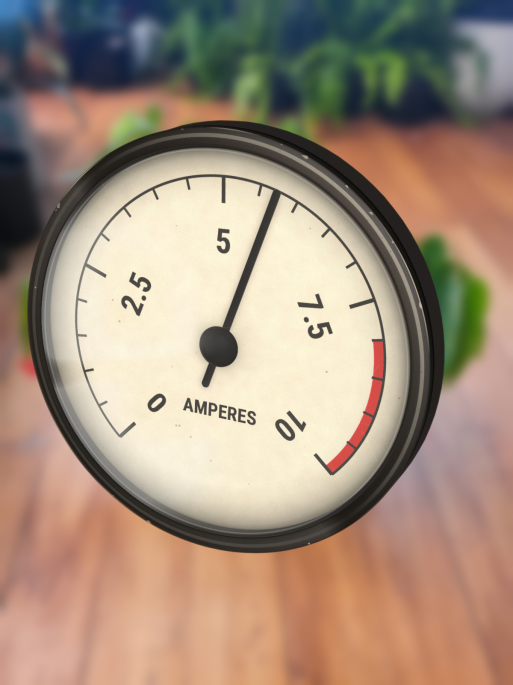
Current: 5.75 A
